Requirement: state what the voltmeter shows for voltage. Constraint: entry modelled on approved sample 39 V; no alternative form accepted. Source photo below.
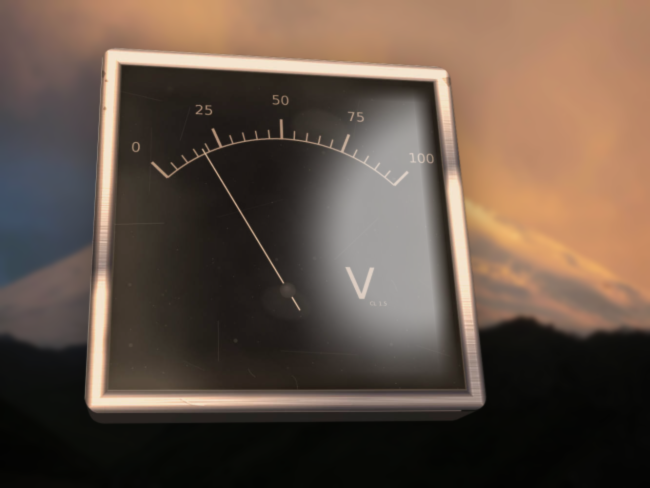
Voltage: 17.5 V
